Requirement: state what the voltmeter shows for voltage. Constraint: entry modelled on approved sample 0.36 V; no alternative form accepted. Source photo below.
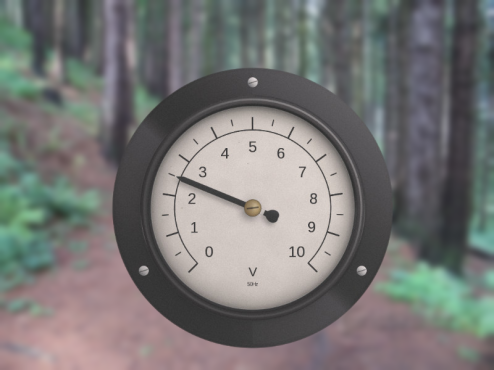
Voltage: 2.5 V
